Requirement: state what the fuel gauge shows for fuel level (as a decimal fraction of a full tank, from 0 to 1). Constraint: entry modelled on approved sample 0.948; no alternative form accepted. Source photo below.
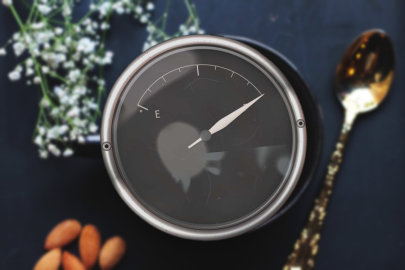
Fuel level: 1
